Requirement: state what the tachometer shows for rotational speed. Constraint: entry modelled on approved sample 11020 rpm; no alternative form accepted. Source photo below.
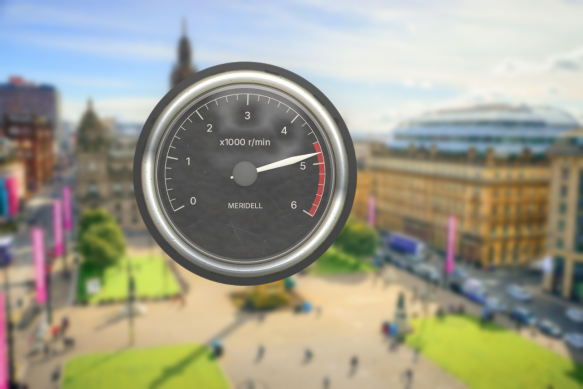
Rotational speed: 4800 rpm
